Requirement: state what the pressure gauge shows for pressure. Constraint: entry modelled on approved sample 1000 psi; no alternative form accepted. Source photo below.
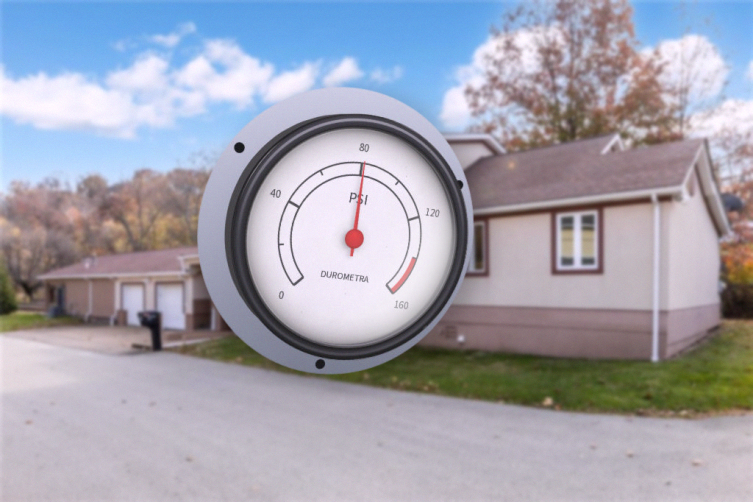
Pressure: 80 psi
